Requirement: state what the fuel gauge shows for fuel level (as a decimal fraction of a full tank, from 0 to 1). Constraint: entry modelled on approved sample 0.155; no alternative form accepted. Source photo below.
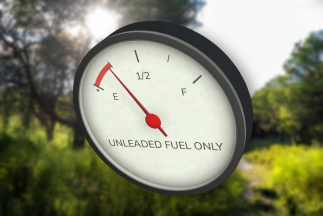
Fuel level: 0.25
